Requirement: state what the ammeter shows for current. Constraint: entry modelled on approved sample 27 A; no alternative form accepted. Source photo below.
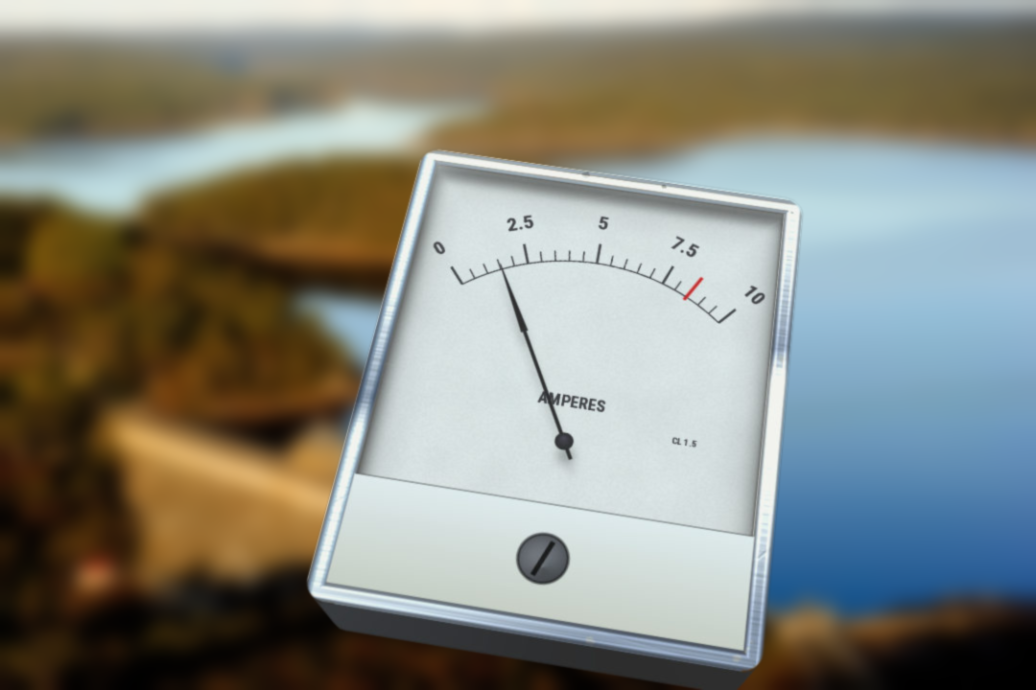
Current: 1.5 A
